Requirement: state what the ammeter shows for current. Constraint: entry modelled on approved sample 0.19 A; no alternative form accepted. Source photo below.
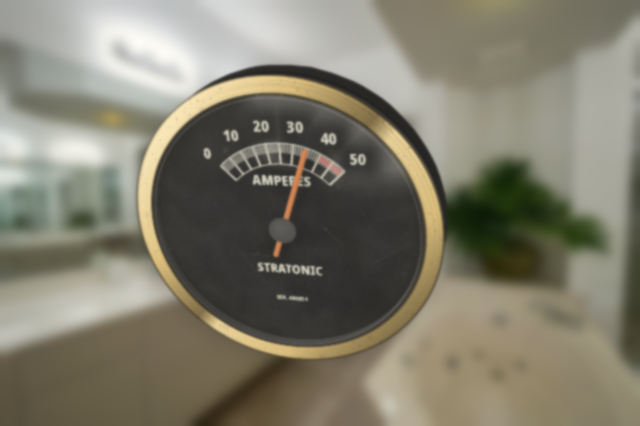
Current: 35 A
